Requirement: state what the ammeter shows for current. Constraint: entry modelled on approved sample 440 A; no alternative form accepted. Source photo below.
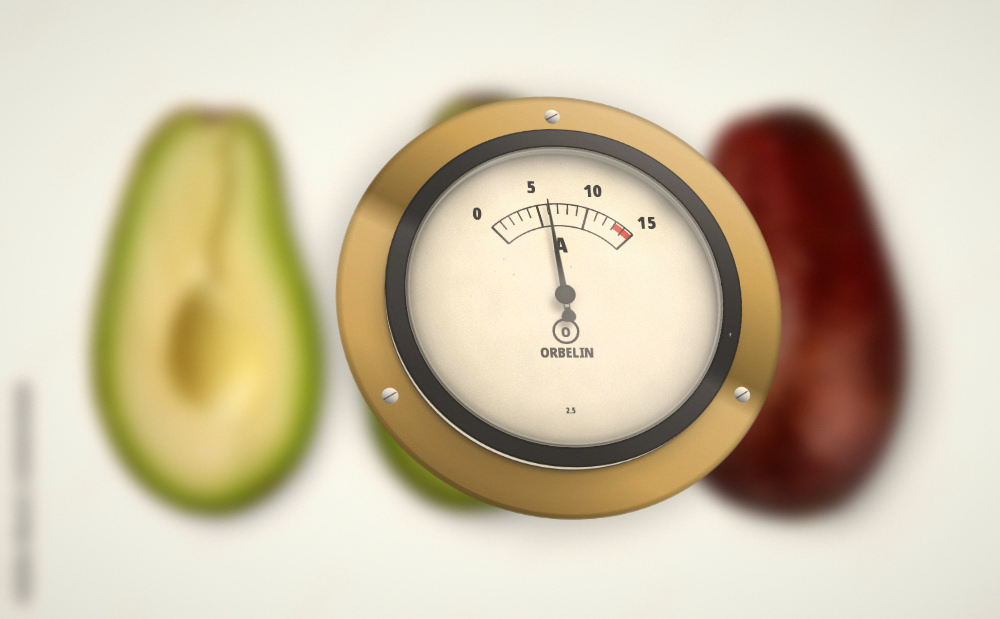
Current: 6 A
